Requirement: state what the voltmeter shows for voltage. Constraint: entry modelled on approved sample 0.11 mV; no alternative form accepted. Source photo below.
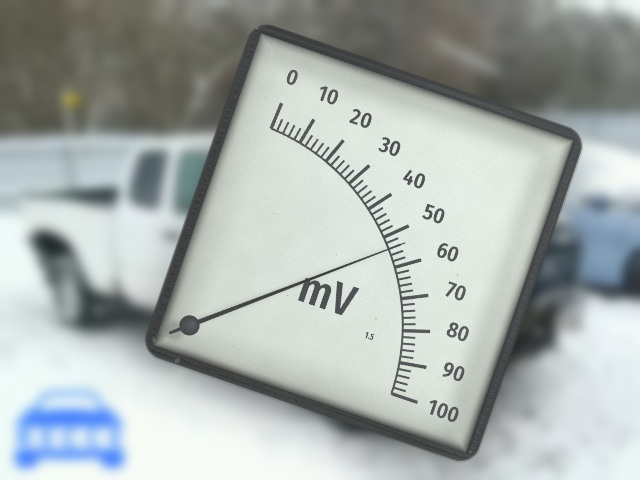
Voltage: 54 mV
